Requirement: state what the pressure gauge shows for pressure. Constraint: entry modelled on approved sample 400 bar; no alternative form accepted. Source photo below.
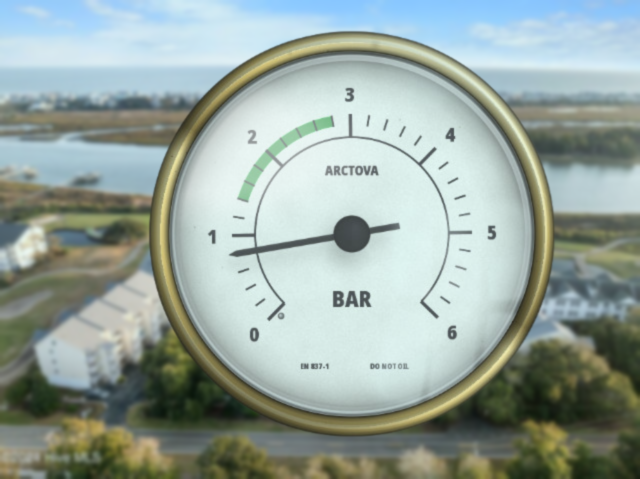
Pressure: 0.8 bar
